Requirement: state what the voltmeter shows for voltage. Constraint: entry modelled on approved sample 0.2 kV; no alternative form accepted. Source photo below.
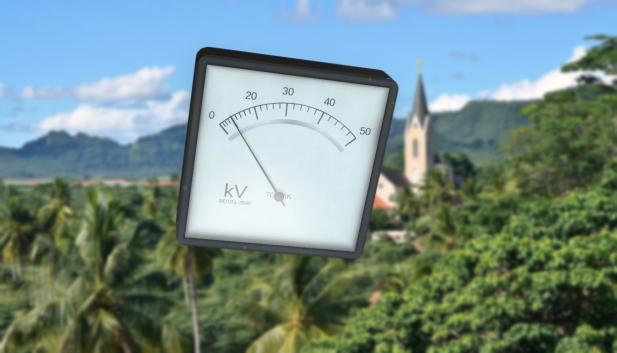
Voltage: 10 kV
